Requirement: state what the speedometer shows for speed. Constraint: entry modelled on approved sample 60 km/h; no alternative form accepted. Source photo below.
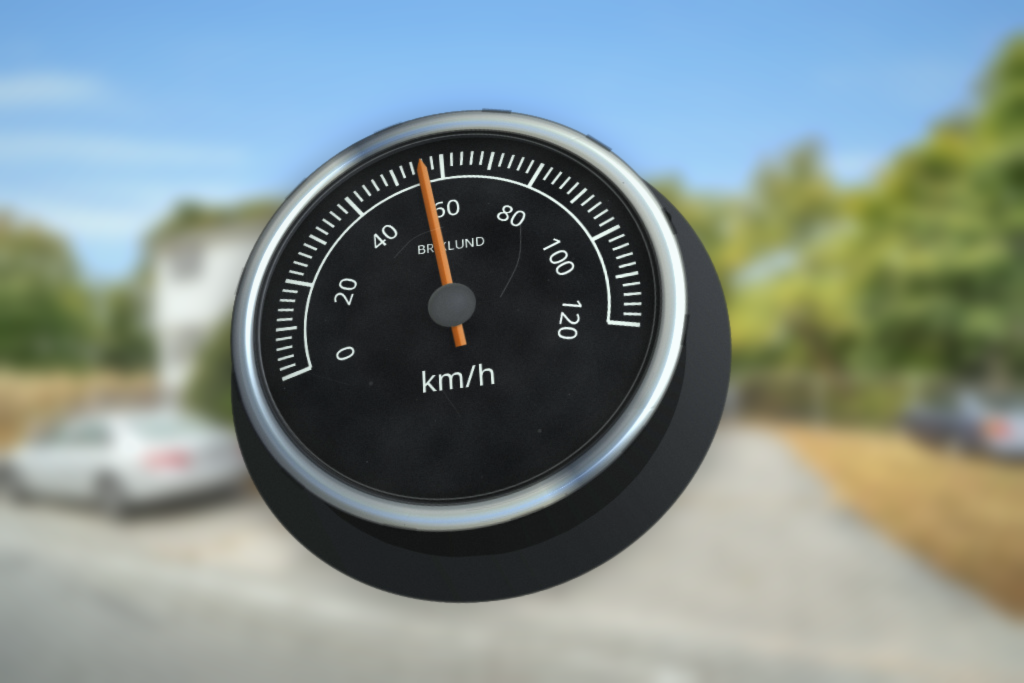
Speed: 56 km/h
